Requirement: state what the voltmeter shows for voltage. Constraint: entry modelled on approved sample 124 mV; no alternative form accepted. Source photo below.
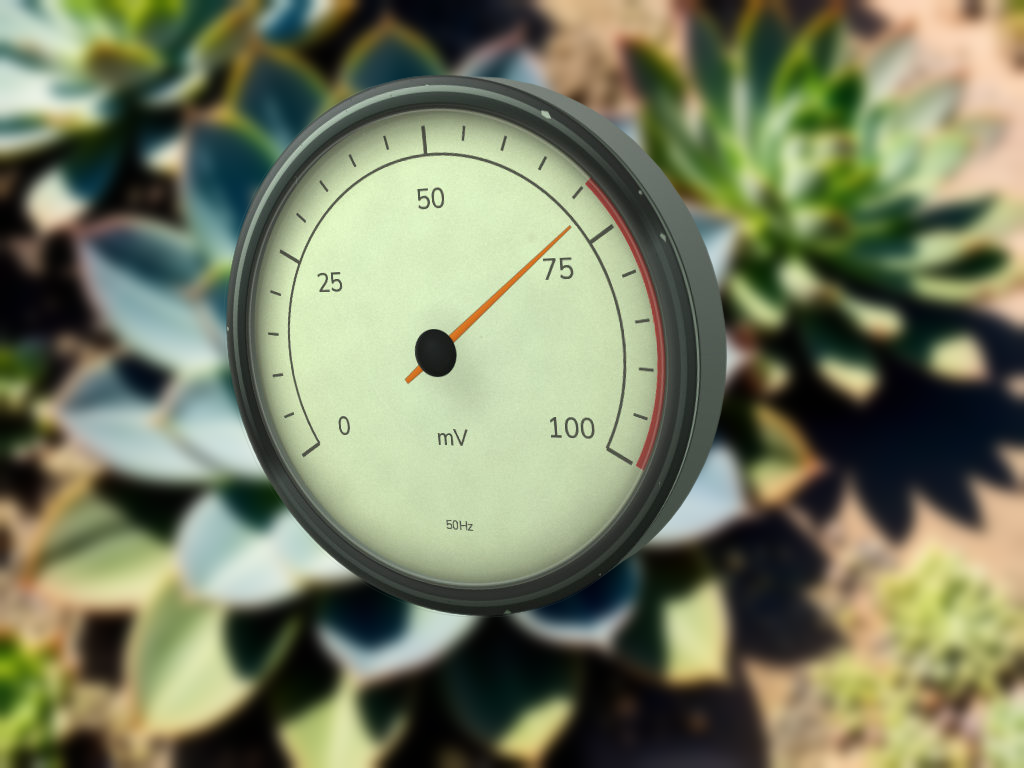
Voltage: 72.5 mV
